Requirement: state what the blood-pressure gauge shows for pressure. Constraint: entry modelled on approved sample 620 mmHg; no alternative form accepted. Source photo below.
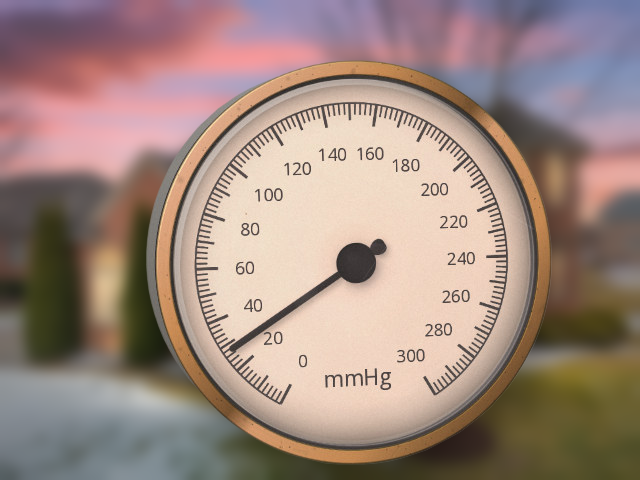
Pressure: 28 mmHg
